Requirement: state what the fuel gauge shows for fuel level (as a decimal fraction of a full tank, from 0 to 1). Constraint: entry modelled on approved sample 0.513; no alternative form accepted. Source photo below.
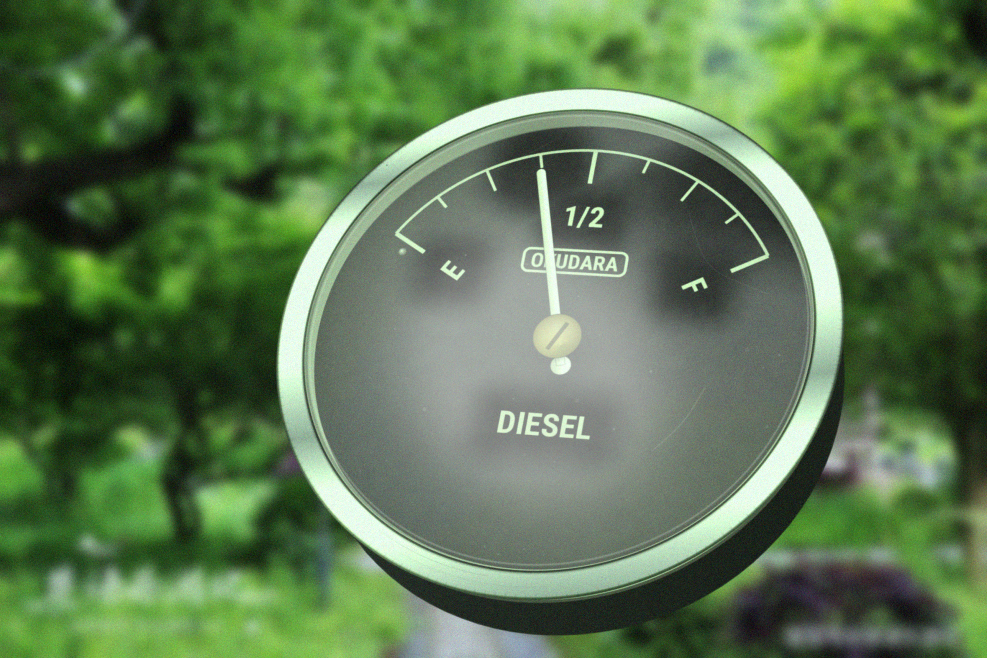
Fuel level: 0.375
